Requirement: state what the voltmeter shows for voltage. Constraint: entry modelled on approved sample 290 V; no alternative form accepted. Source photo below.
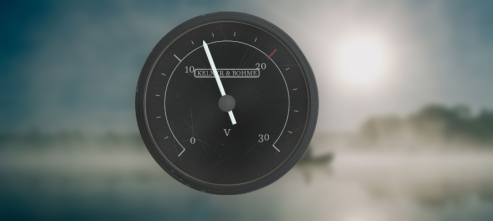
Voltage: 13 V
